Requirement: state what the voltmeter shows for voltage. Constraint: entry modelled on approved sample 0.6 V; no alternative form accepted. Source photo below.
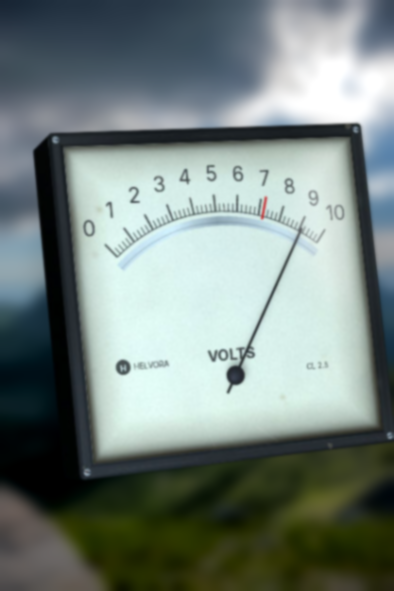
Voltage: 9 V
